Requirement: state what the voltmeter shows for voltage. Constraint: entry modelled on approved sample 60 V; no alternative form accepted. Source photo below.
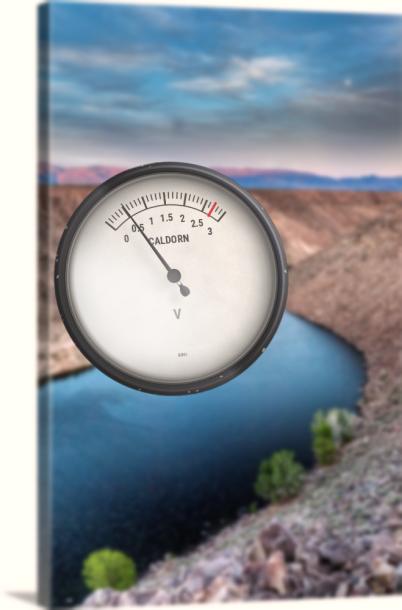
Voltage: 0.5 V
